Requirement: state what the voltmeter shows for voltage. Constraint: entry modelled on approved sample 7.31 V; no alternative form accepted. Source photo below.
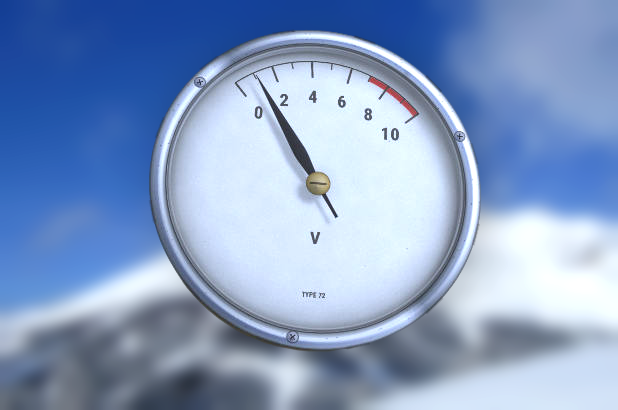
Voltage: 1 V
